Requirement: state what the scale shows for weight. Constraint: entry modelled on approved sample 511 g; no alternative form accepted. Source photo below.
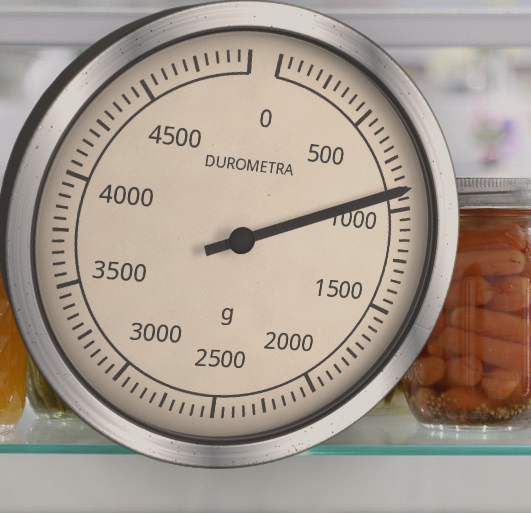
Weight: 900 g
